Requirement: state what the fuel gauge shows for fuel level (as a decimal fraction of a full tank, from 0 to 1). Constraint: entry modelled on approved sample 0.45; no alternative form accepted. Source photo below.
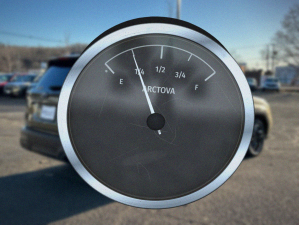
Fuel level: 0.25
